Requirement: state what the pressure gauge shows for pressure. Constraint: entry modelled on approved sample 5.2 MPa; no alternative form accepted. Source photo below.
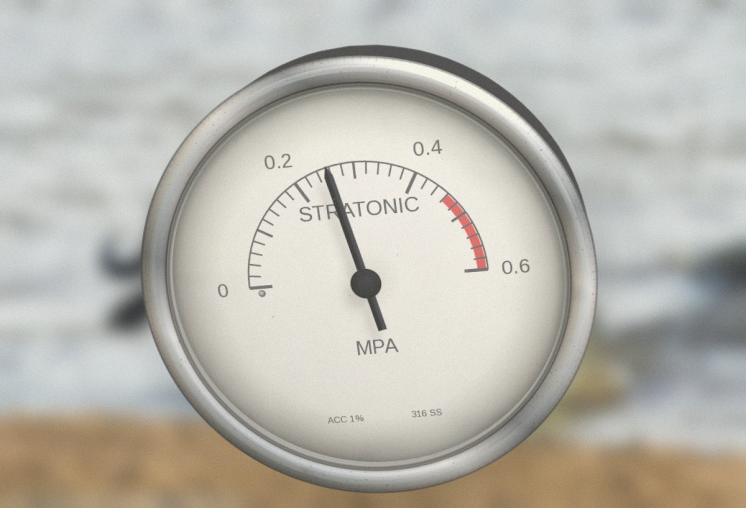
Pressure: 0.26 MPa
